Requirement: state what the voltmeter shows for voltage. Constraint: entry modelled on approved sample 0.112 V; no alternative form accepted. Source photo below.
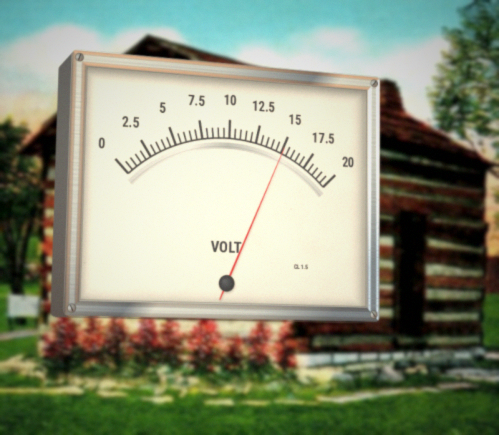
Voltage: 15 V
